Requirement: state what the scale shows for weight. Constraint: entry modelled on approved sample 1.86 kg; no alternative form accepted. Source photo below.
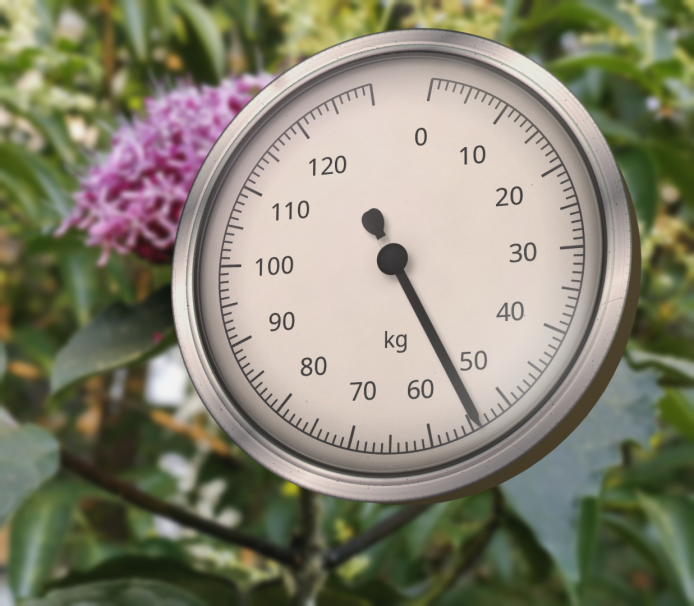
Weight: 54 kg
